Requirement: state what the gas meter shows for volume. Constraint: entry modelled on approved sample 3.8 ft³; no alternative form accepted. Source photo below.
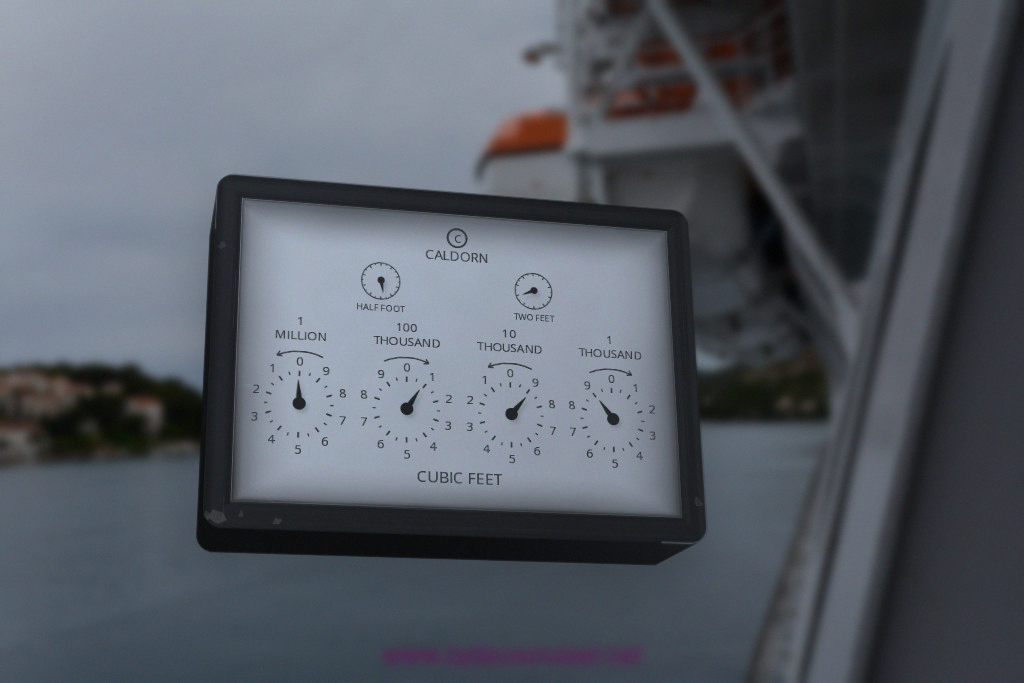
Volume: 8900 ft³
